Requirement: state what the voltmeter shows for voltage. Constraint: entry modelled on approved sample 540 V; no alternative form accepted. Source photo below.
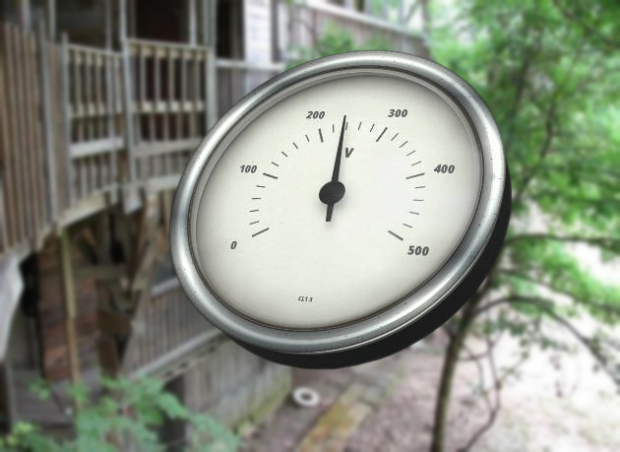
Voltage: 240 V
